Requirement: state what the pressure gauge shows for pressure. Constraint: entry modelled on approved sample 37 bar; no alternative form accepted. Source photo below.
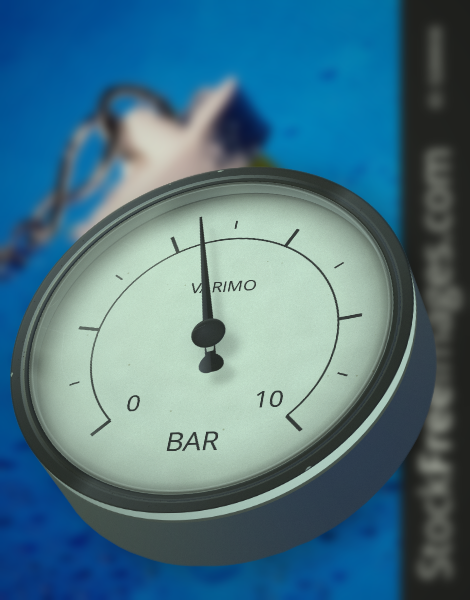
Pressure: 4.5 bar
